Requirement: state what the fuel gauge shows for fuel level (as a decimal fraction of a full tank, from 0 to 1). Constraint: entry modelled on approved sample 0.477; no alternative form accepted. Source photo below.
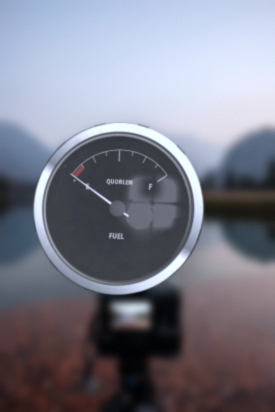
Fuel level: 0
